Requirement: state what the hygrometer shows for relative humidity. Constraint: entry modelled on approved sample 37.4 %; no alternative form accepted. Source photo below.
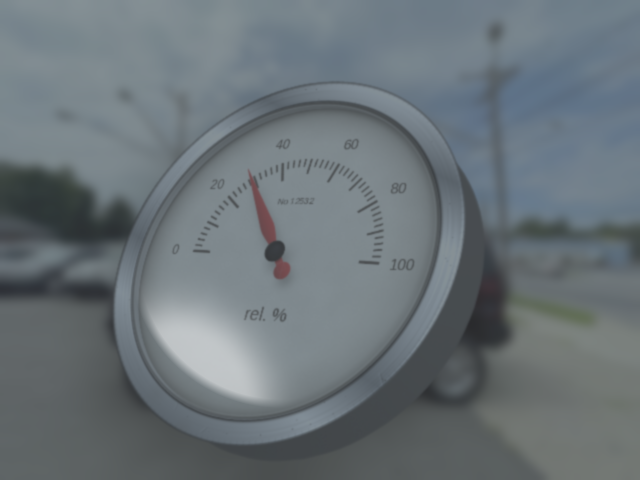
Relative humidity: 30 %
